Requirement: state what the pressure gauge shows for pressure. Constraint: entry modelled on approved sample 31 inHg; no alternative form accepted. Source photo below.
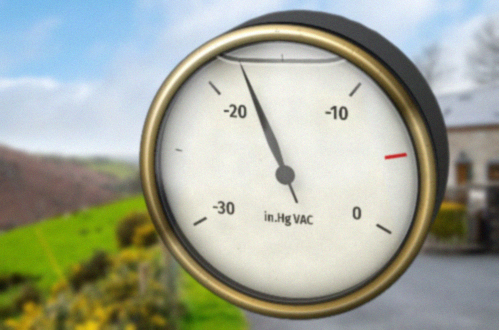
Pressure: -17.5 inHg
